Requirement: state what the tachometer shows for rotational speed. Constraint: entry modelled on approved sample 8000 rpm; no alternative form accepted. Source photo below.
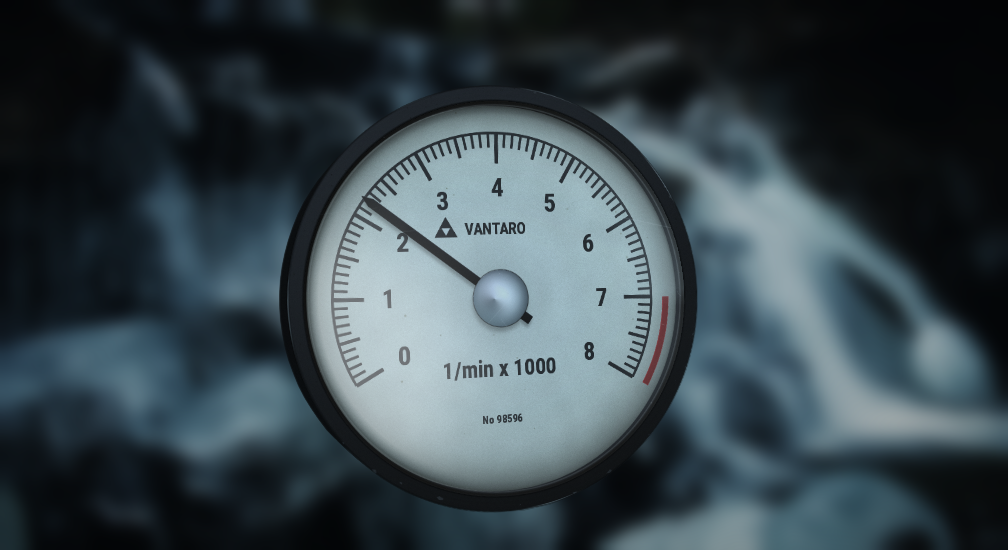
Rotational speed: 2200 rpm
